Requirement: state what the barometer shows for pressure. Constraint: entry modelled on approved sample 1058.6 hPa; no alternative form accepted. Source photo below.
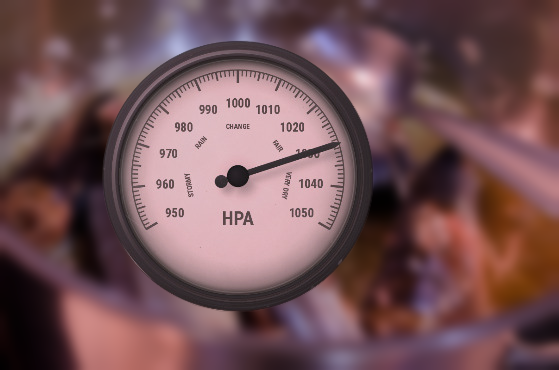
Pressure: 1030 hPa
